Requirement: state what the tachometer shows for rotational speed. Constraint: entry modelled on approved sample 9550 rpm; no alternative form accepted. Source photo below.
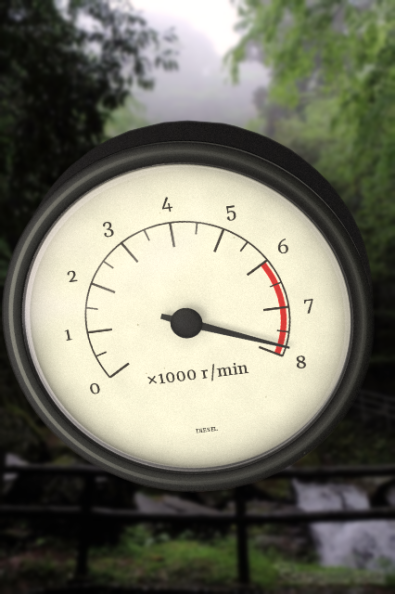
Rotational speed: 7750 rpm
